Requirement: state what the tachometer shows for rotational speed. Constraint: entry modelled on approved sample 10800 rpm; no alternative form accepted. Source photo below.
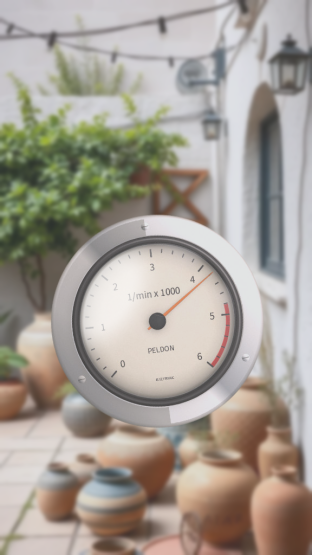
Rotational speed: 4200 rpm
